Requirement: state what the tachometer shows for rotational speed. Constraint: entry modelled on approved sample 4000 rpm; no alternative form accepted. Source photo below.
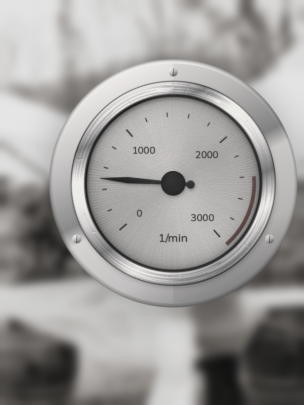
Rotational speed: 500 rpm
